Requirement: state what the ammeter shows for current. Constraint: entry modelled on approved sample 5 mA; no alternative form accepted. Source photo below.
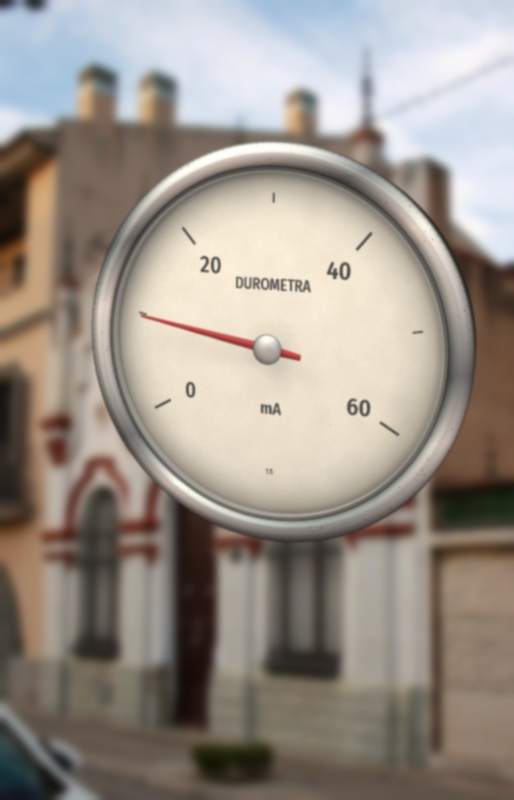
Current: 10 mA
